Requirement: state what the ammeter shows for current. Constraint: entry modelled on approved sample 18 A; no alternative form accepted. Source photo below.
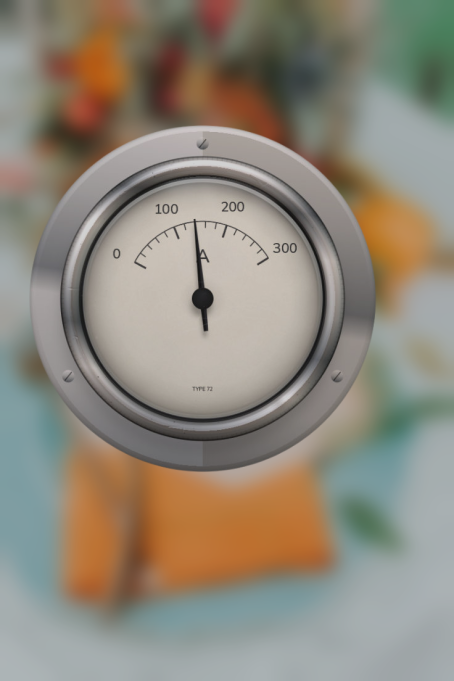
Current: 140 A
